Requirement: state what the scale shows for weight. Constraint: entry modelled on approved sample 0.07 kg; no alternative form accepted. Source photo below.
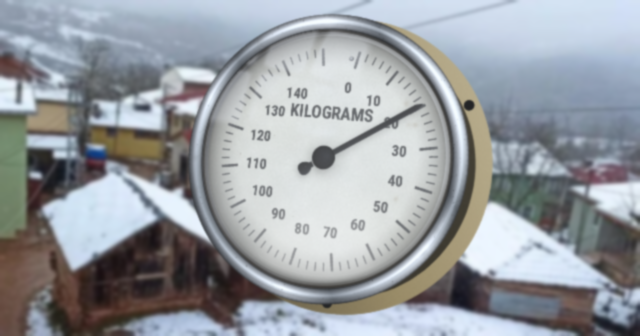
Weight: 20 kg
